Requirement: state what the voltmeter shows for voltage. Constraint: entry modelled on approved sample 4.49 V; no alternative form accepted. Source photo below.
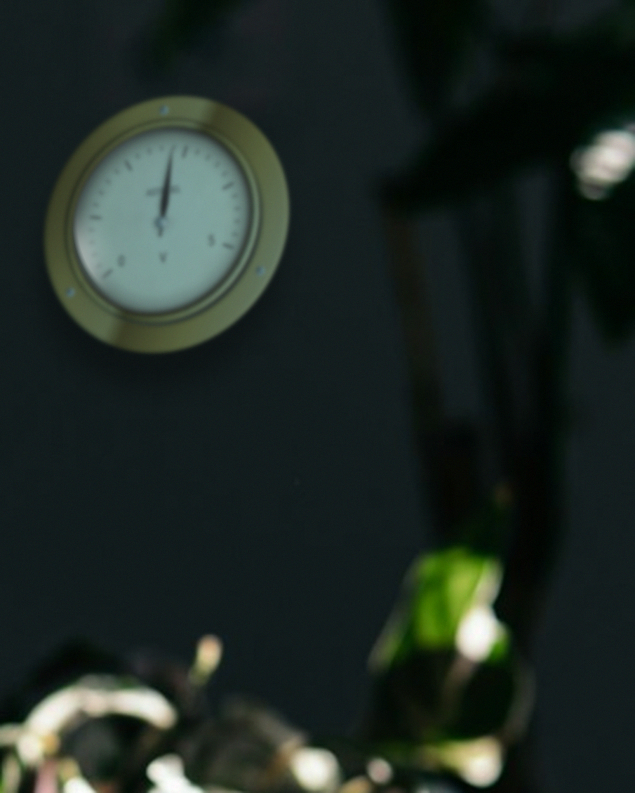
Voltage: 2.8 V
